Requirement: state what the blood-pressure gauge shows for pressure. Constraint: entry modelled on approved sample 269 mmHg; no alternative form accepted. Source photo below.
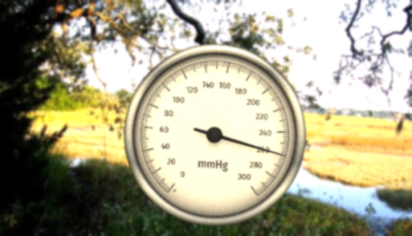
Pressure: 260 mmHg
